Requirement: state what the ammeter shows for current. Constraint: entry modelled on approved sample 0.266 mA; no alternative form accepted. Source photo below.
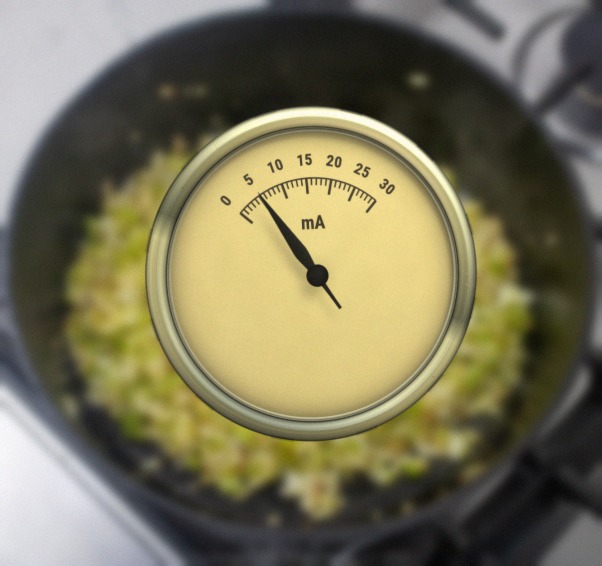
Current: 5 mA
